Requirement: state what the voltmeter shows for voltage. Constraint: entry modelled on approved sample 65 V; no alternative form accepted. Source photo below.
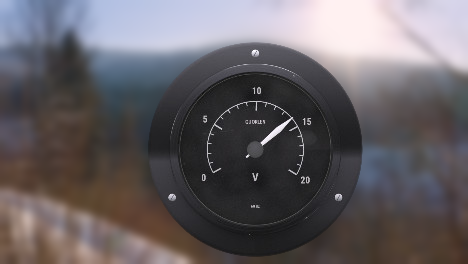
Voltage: 14 V
